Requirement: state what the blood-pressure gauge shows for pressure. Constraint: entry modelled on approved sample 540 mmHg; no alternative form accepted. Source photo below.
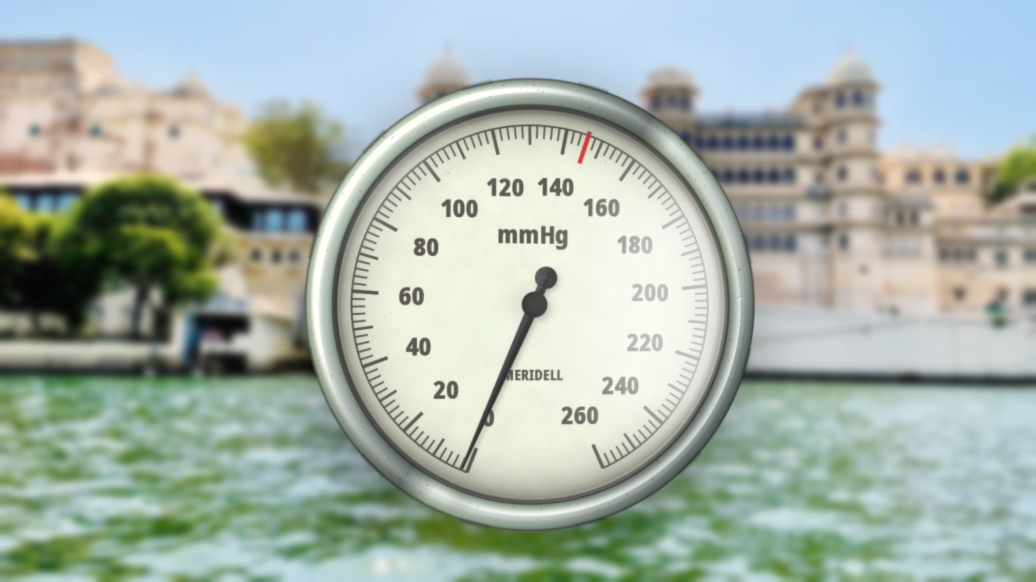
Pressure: 2 mmHg
